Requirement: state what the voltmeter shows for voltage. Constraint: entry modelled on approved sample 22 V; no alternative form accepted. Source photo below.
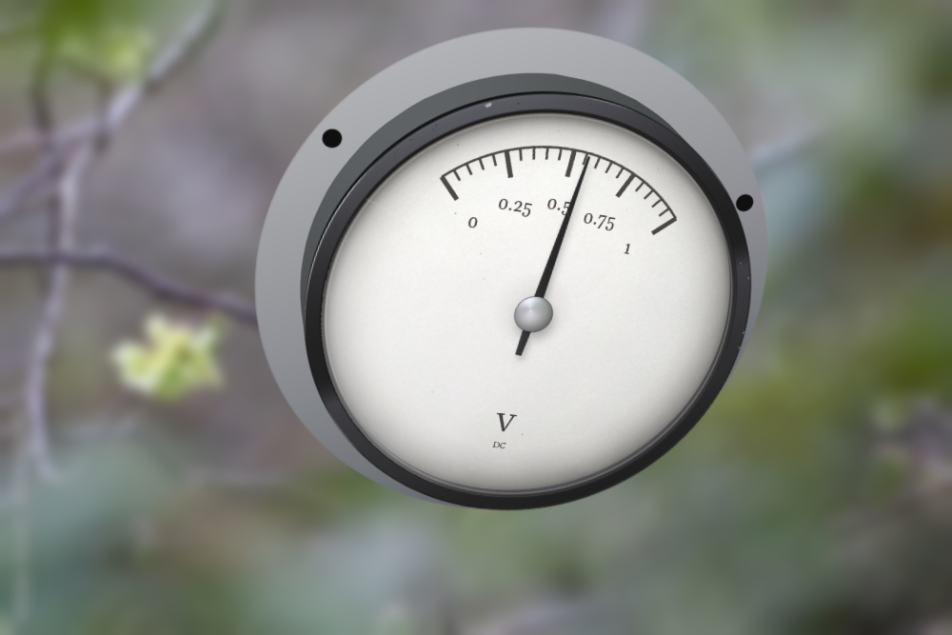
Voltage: 0.55 V
